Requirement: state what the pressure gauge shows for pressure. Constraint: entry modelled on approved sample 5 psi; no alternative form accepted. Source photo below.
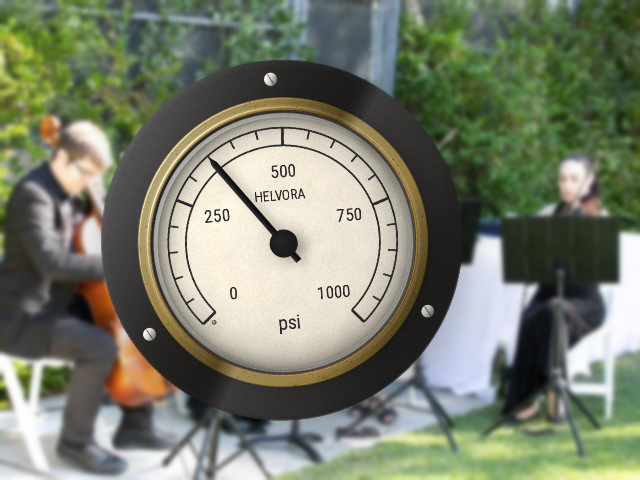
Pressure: 350 psi
